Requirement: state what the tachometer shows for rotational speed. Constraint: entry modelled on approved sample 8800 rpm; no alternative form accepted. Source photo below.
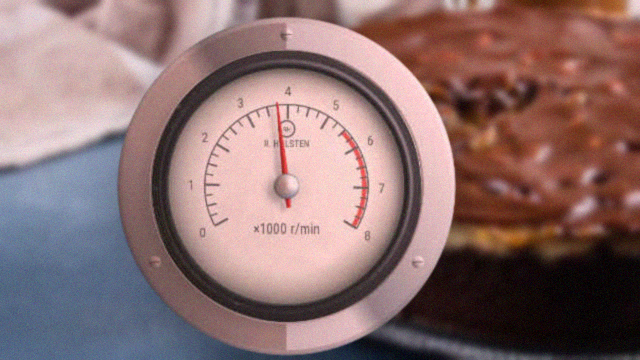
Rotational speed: 3750 rpm
